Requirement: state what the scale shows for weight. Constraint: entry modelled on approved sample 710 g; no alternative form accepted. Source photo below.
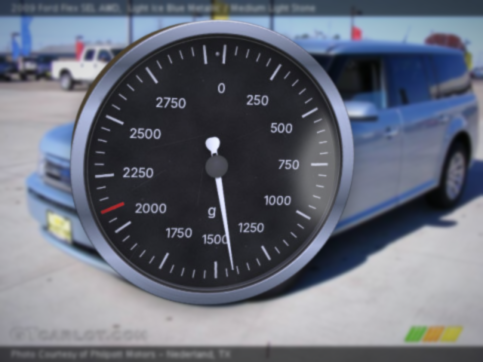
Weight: 1425 g
